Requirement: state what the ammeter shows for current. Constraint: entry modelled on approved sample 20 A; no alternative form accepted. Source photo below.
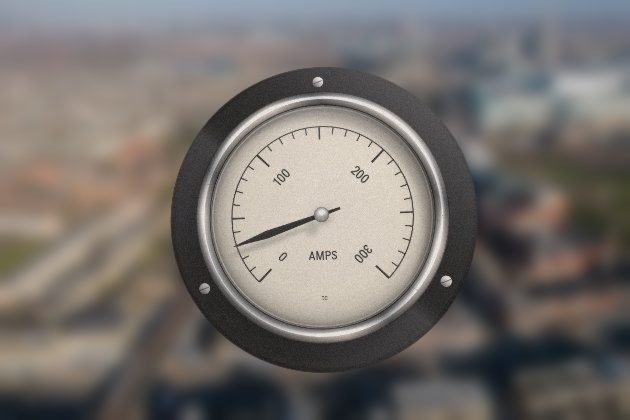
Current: 30 A
